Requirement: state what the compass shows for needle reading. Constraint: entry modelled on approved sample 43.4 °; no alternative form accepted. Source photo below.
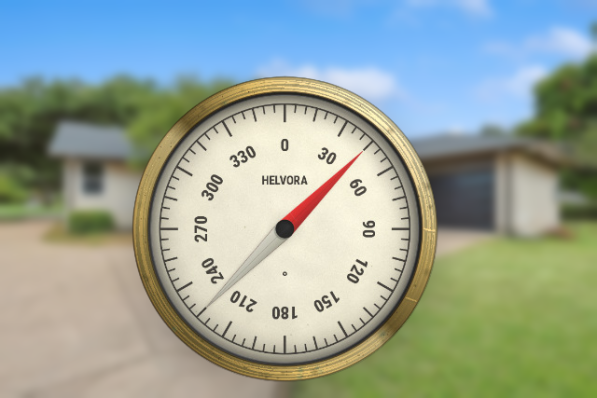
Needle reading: 45 °
